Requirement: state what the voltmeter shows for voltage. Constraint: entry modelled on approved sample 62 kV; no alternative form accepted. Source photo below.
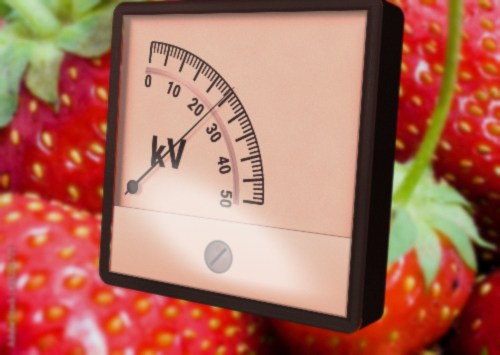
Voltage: 25 kV
